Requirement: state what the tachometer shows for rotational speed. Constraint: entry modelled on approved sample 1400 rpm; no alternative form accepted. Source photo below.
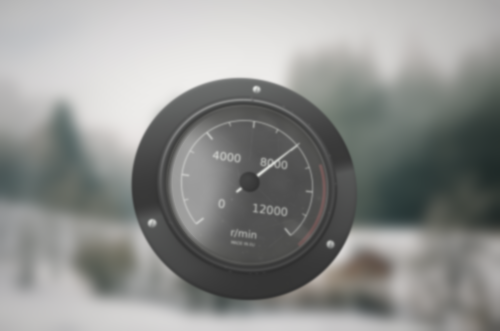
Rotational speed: 8000 rpm
